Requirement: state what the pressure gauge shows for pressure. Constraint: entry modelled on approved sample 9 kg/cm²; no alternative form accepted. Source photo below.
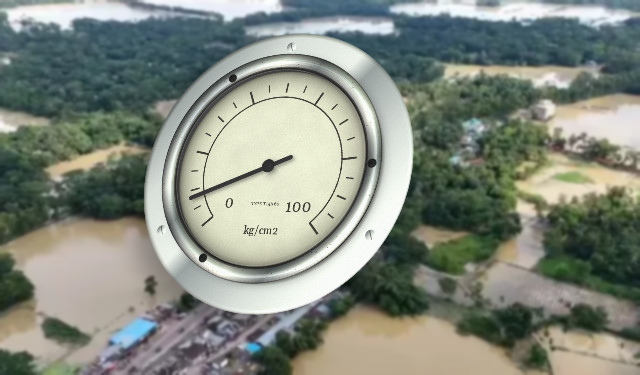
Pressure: 7.5 kg/cm²
